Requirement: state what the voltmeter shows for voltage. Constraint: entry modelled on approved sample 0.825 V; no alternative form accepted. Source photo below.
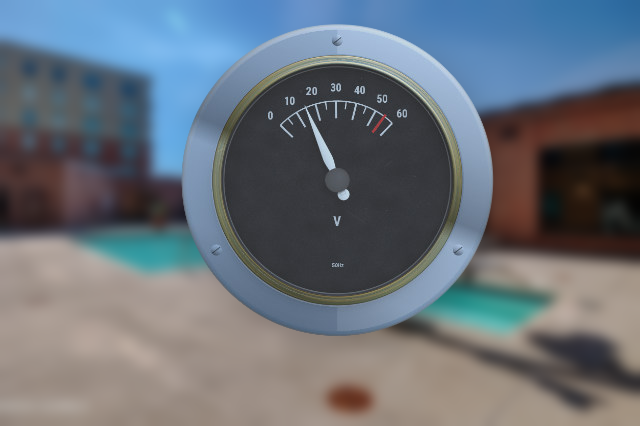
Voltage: 15 V
